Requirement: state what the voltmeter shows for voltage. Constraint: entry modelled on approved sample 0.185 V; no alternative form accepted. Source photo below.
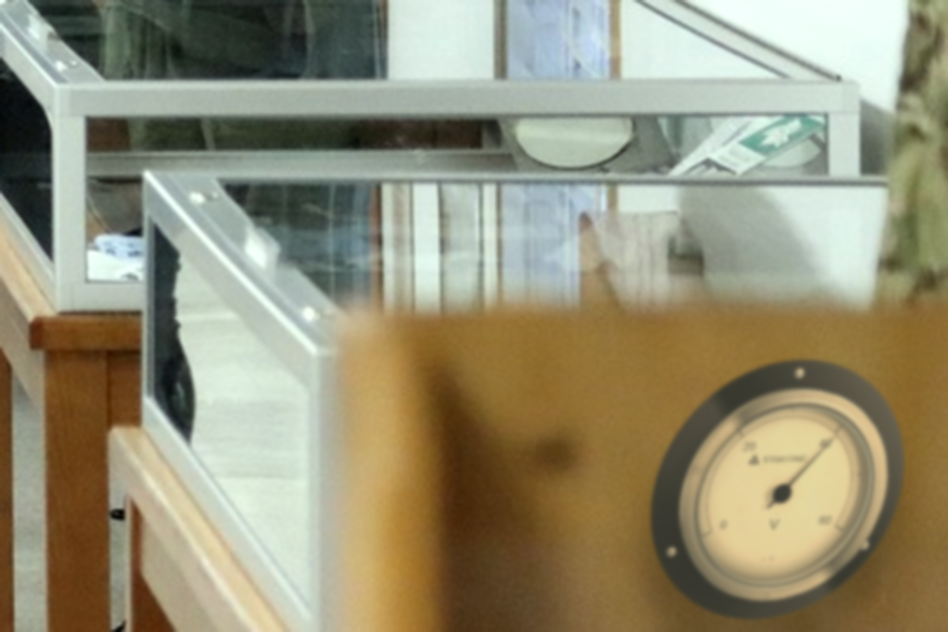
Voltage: 40 V
